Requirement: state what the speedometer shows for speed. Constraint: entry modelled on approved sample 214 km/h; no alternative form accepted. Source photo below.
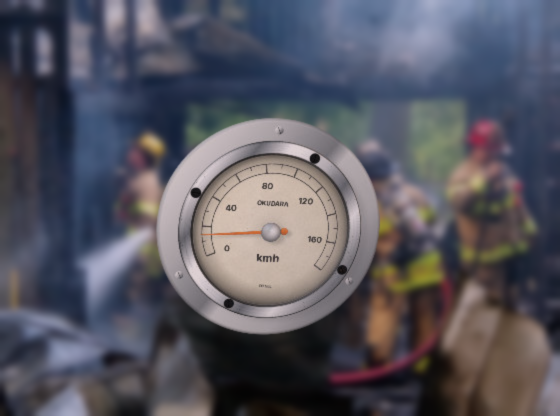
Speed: 15 km/h
